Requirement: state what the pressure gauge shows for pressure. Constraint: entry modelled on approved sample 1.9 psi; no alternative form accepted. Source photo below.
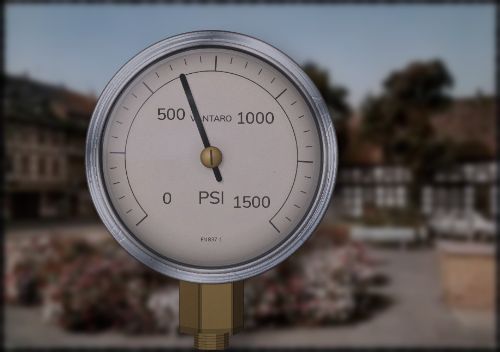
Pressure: 625 psi
